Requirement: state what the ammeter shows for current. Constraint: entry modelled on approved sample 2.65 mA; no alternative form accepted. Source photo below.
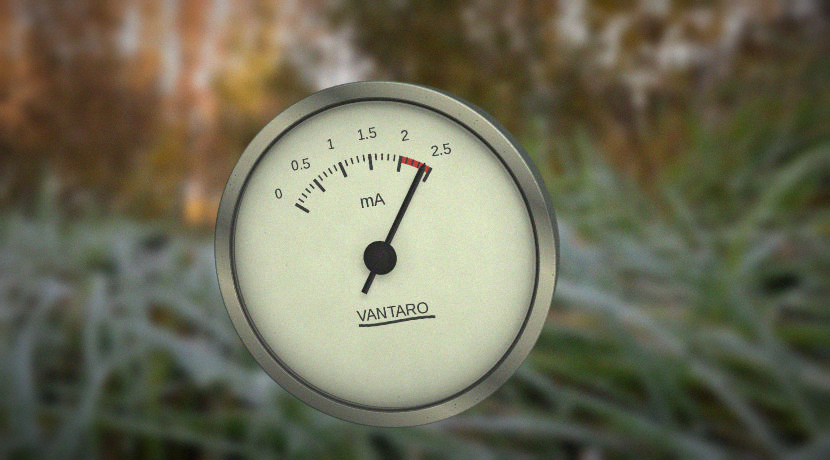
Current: 2.4 mA
